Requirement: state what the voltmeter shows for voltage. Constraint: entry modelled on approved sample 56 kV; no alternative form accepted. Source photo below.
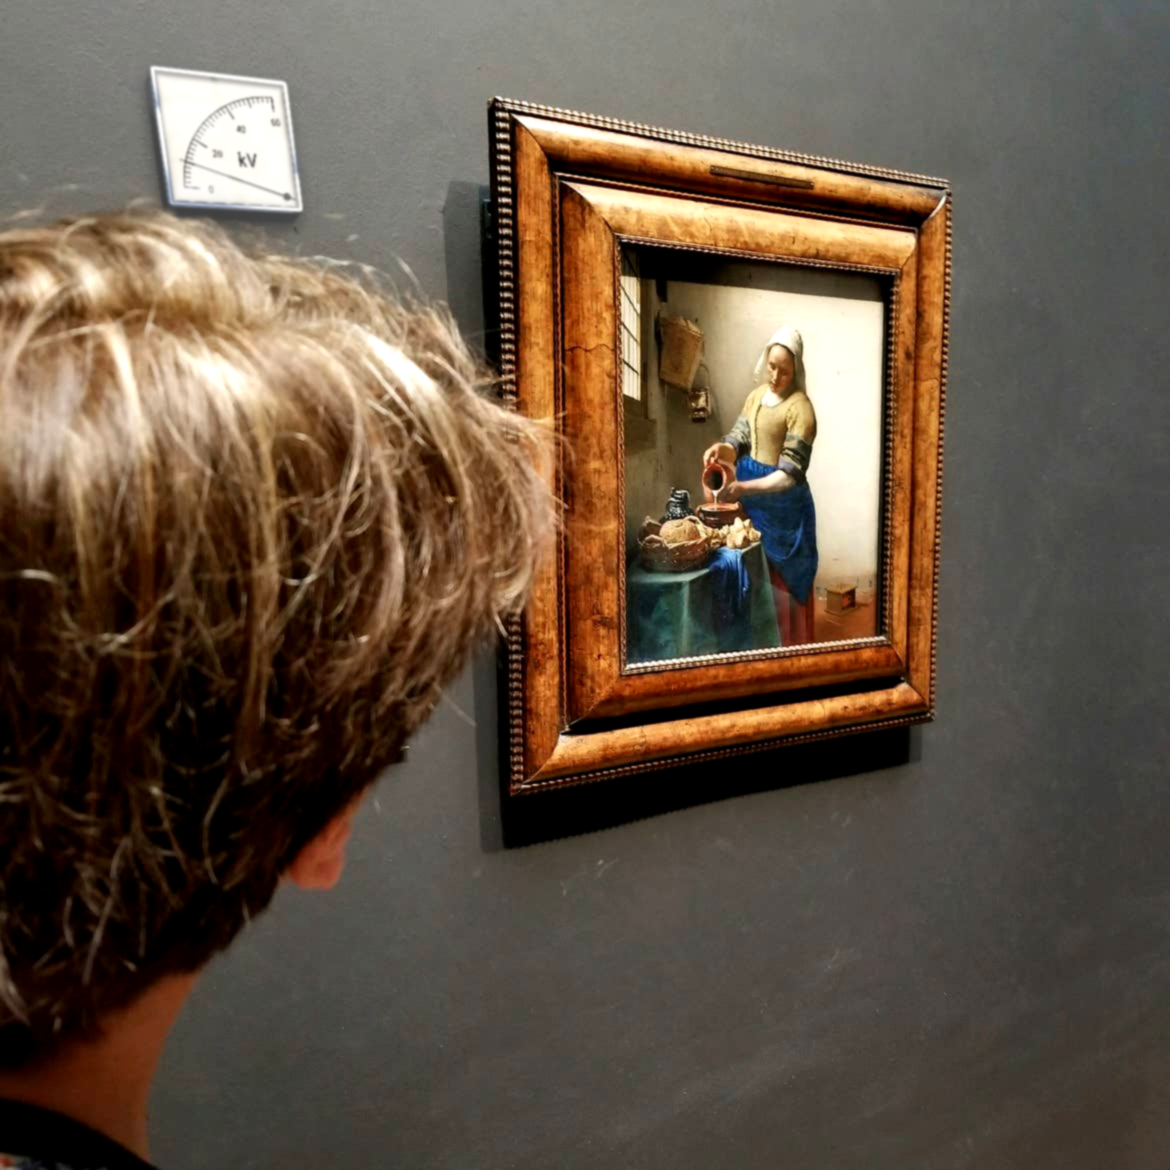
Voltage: 10 kV
